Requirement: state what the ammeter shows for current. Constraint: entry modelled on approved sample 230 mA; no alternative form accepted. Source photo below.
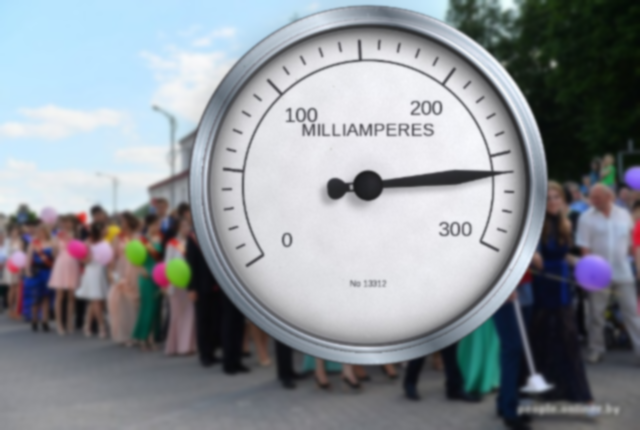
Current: 260 mA
